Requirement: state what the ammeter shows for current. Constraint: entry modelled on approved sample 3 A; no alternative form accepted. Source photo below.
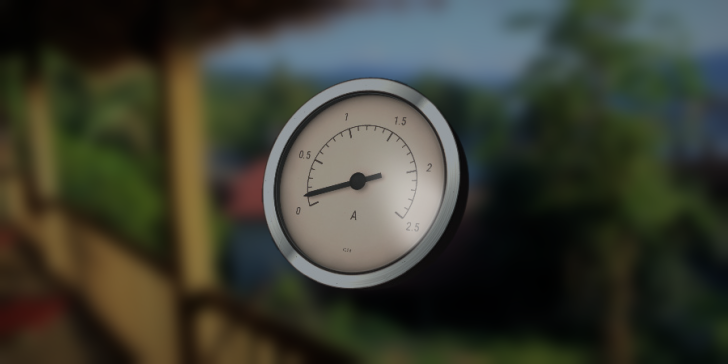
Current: 0.1 A
